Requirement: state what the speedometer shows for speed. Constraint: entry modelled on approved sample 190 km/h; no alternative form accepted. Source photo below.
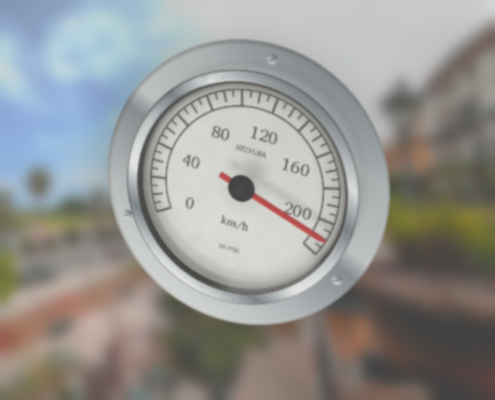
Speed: 210 km/h
